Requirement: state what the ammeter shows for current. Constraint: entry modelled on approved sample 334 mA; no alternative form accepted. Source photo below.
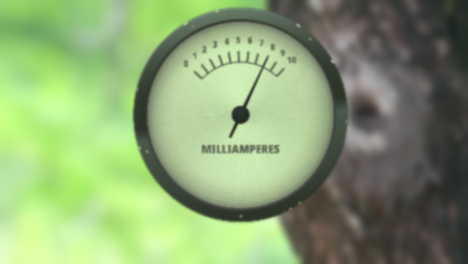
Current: 8 mA
